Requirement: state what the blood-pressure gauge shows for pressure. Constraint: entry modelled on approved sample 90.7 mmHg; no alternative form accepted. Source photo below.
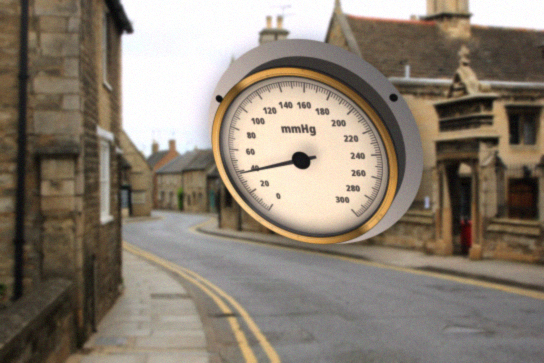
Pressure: 40 mmHg
